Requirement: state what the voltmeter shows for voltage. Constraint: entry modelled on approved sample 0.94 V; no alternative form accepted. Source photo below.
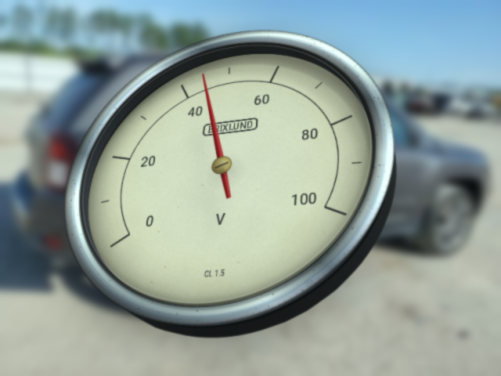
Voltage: 45 V
